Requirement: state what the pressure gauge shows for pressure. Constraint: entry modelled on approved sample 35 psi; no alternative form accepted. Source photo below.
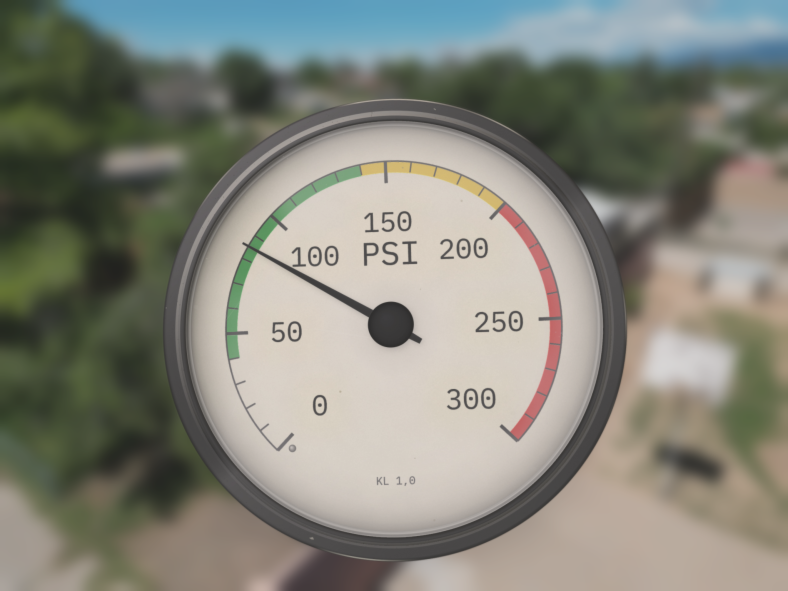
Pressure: 85 psi
